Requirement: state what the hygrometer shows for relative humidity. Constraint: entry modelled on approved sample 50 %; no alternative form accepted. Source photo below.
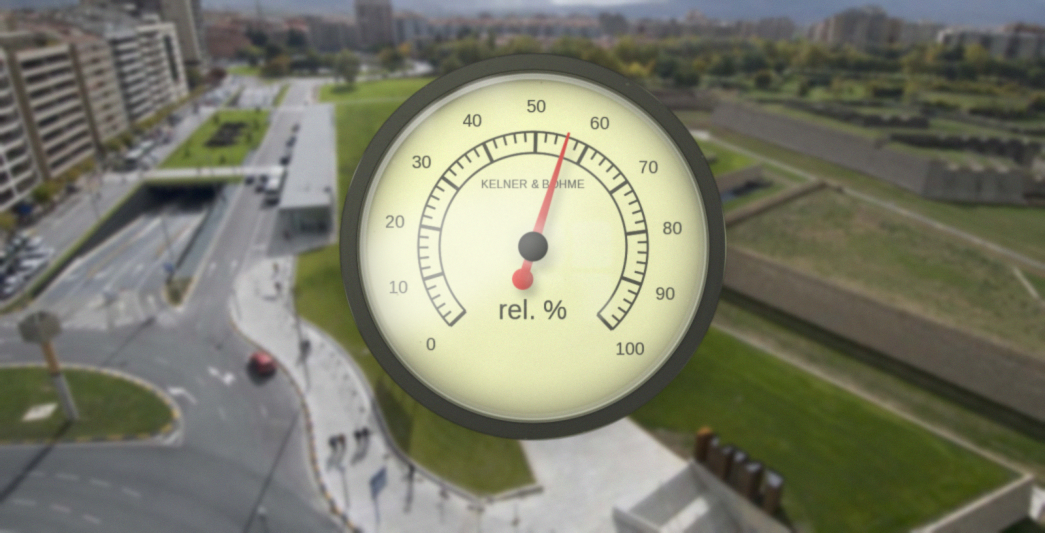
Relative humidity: 56 %
